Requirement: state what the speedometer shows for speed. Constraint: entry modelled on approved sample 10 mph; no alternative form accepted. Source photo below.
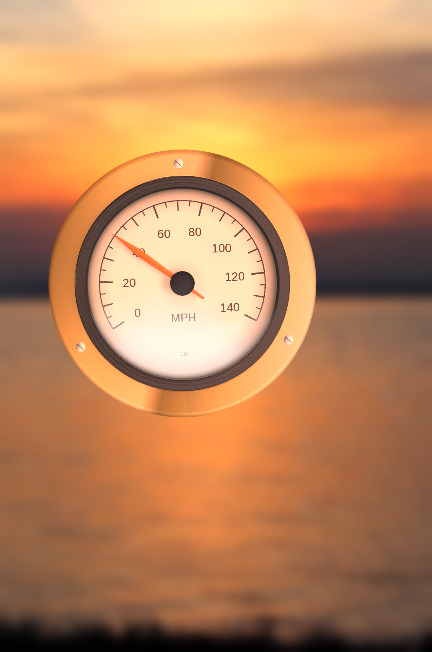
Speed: 40 mph
